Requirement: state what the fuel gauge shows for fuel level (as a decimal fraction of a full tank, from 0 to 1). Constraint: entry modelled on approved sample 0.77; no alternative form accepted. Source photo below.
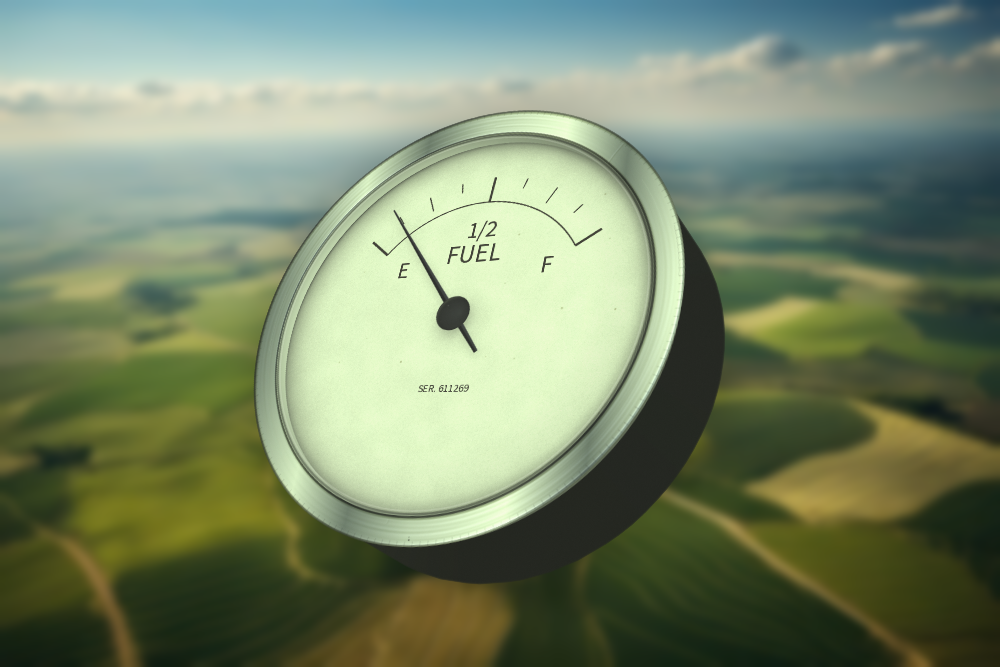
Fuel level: 0.125
